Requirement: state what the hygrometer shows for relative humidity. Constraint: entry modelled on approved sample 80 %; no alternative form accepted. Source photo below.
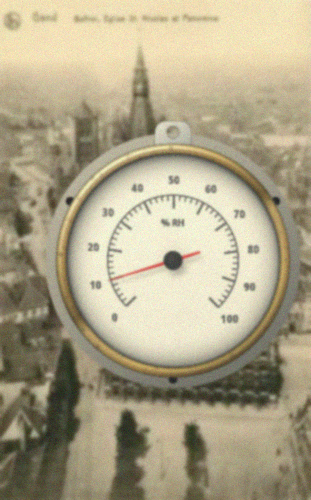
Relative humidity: 10 %
